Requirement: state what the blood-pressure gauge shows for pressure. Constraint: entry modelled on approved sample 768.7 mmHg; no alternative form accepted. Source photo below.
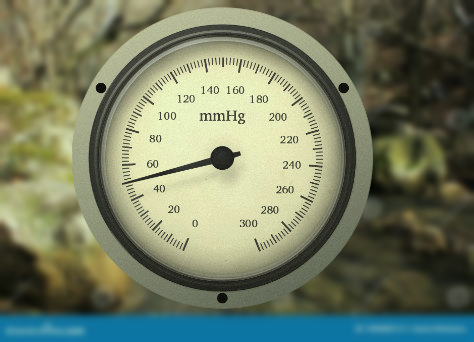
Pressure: 50 mmHg
